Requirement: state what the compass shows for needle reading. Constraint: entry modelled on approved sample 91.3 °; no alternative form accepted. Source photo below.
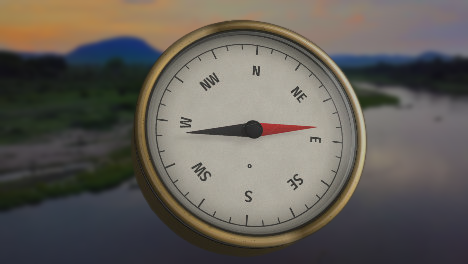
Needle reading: 80 °
